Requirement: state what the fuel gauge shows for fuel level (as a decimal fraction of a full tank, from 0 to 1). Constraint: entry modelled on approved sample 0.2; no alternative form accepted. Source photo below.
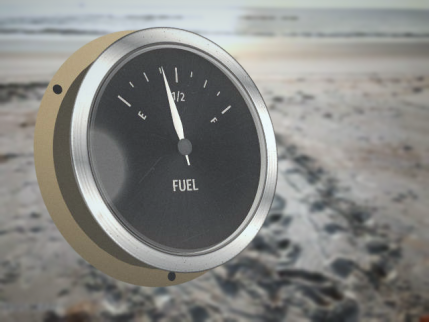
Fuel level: 0.375
